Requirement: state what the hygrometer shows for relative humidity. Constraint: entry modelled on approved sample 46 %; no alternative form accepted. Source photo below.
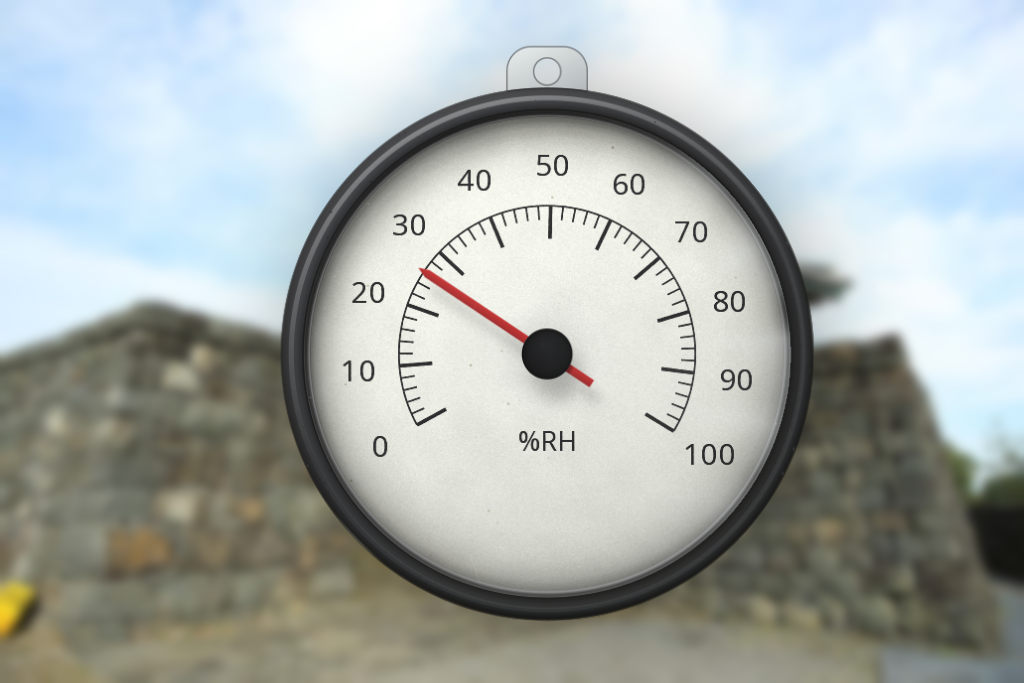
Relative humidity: 26 %
